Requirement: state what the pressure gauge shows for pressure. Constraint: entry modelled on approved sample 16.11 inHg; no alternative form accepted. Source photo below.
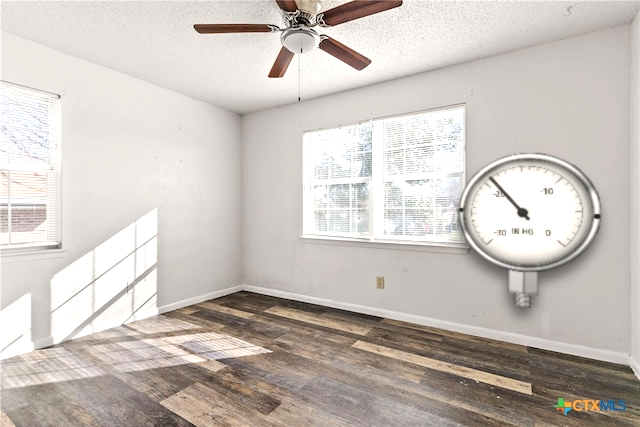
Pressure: -19 inHg
